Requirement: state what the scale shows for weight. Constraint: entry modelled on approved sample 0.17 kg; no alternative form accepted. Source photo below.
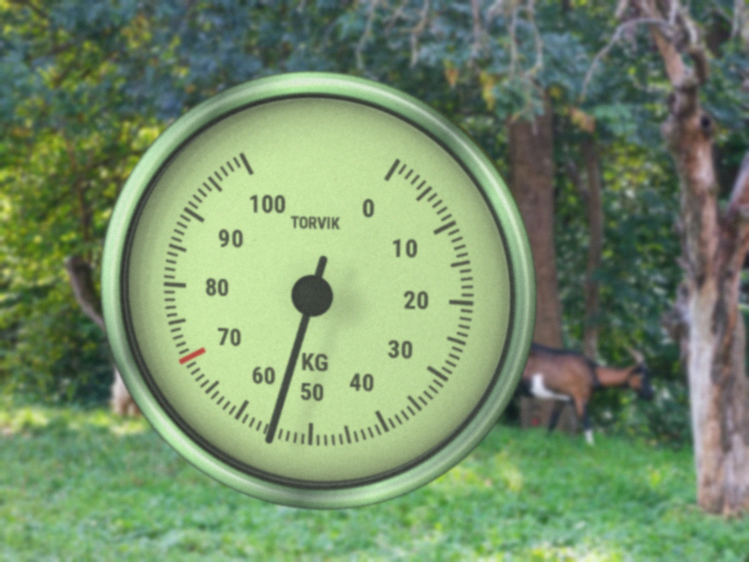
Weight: 55 kg
